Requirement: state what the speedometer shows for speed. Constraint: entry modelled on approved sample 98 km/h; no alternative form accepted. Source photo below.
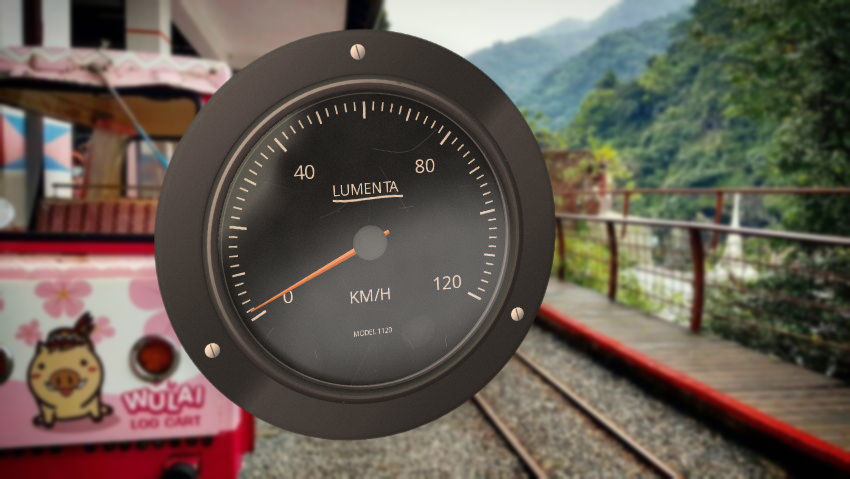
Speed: 2 km/h
